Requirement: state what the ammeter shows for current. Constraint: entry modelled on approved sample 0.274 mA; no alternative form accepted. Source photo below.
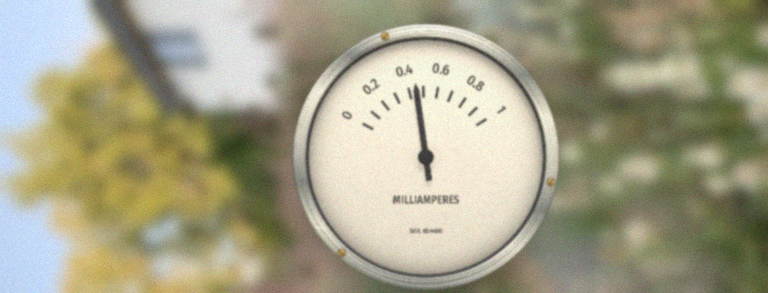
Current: 0.45 mA
